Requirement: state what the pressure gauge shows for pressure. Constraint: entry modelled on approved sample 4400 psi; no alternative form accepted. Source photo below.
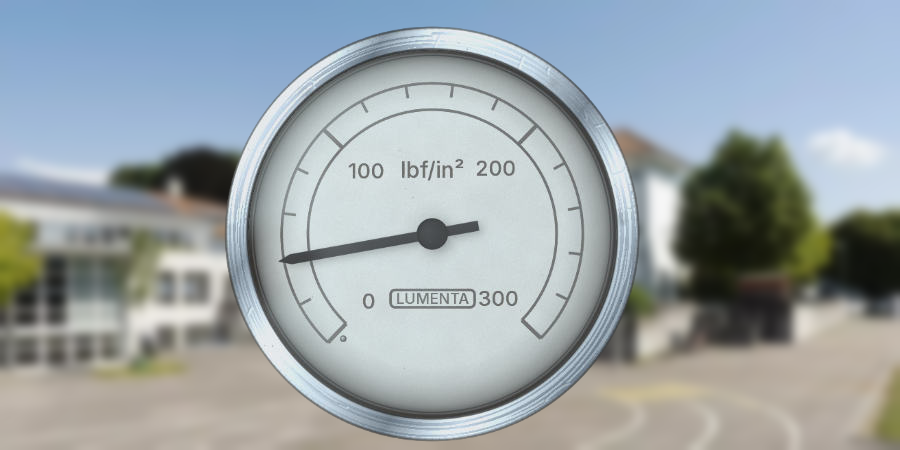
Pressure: 40 psi
